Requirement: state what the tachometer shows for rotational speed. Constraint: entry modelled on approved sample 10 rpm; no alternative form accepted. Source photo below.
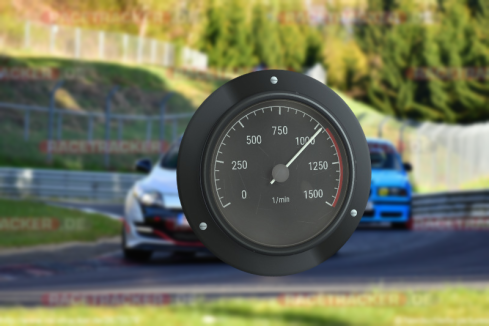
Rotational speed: 1025 rpm
